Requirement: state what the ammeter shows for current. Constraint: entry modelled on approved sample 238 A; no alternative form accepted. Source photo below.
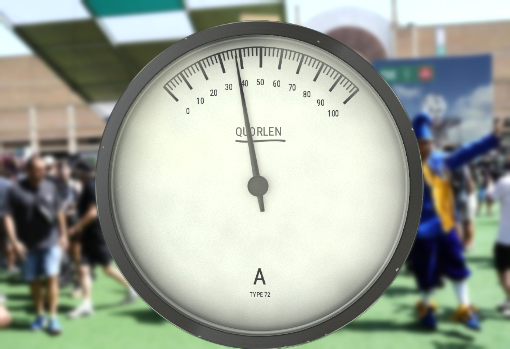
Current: 38 A
